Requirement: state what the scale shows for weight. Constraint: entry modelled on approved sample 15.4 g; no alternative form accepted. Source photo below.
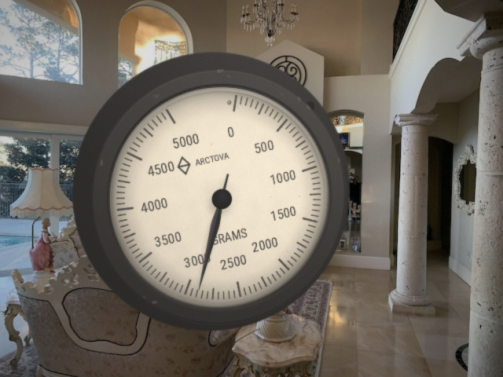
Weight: 2900 g
